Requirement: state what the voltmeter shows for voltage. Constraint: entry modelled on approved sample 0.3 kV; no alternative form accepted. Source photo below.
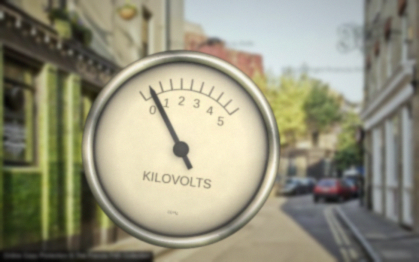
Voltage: 0.5 kV
